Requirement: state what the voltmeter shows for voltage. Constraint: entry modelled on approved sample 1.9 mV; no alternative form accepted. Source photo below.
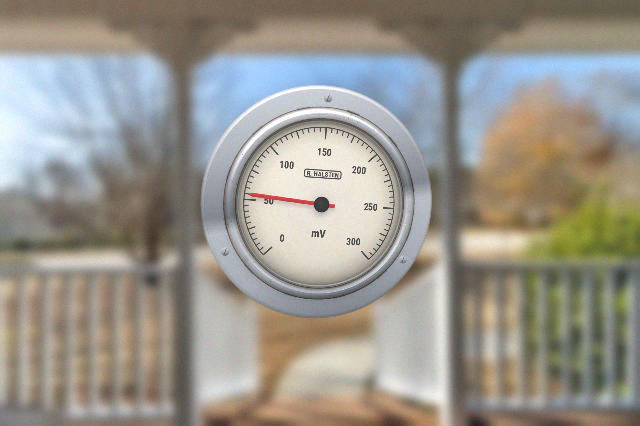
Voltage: 55 mV
